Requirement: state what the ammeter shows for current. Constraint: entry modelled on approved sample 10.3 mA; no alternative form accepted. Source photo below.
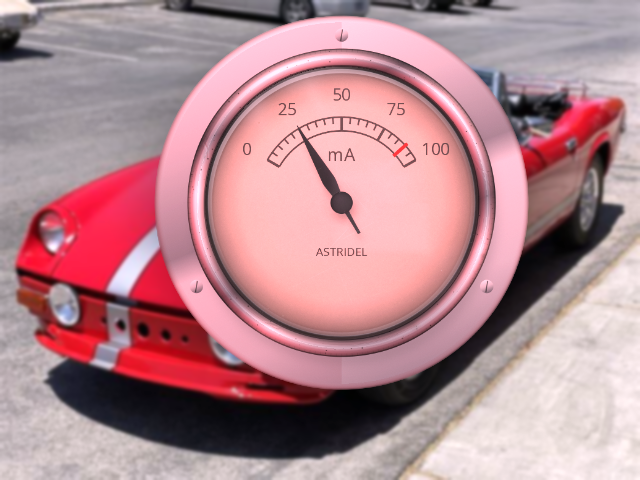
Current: 25 mA
